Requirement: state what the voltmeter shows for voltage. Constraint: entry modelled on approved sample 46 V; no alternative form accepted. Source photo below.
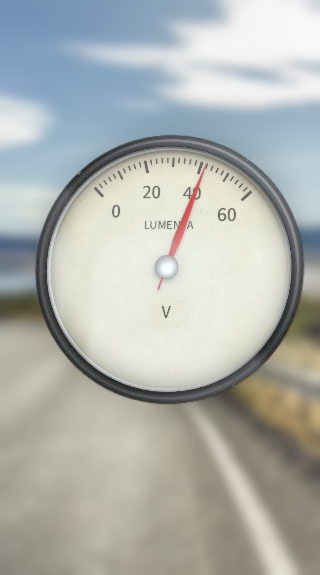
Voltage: 42 V
